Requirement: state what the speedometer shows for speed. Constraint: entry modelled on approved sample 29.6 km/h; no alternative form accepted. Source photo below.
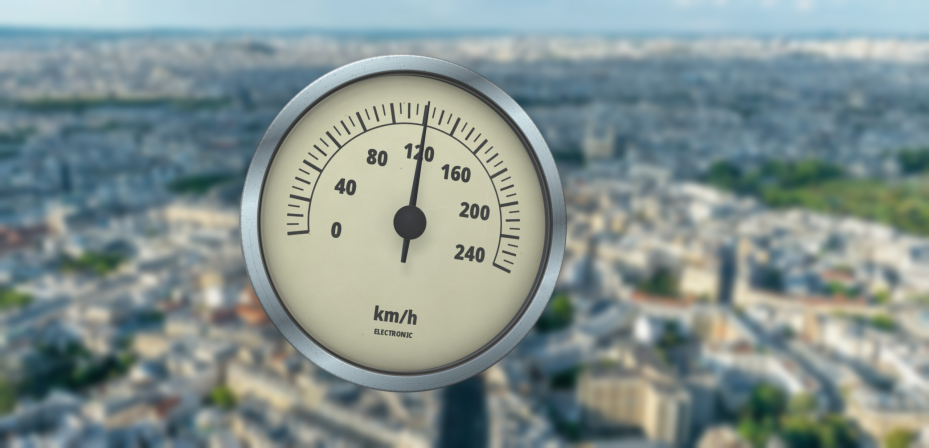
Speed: 120 km/h
